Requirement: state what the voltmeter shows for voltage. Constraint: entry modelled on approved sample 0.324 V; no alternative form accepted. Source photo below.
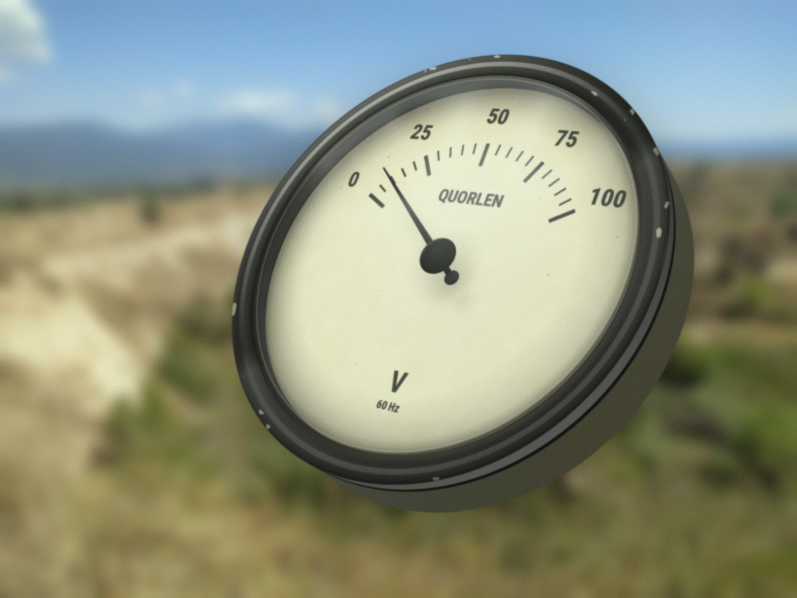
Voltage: 10 V
